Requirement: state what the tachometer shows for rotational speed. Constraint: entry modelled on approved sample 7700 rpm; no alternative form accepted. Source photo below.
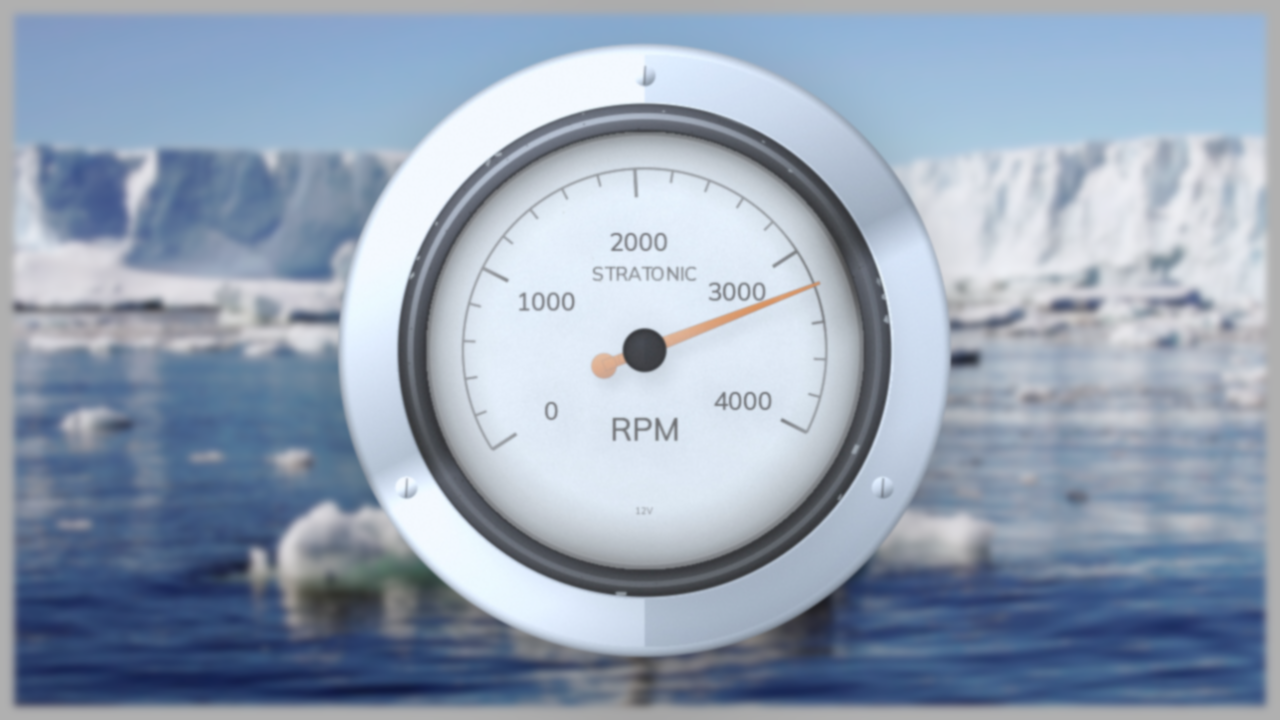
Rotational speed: 3200 rpm
